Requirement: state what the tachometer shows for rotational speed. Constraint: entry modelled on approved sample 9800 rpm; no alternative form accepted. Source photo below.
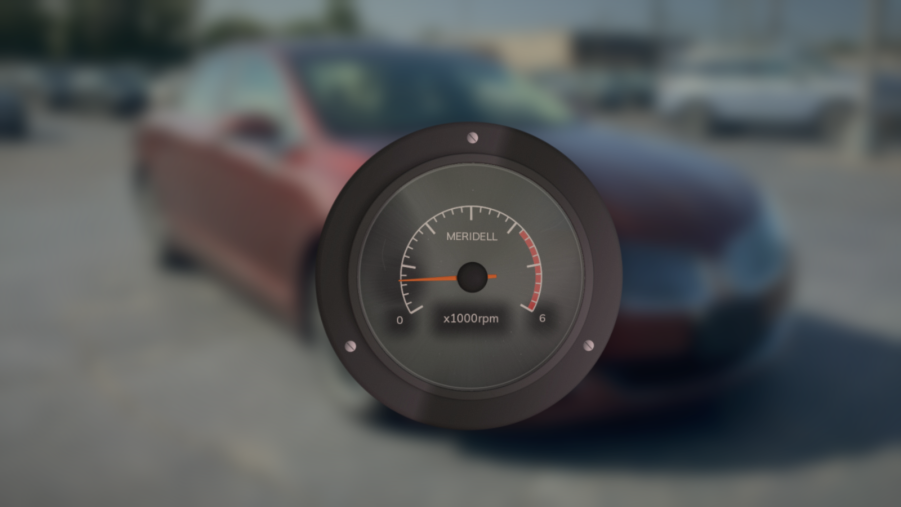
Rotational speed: 700 rpm
